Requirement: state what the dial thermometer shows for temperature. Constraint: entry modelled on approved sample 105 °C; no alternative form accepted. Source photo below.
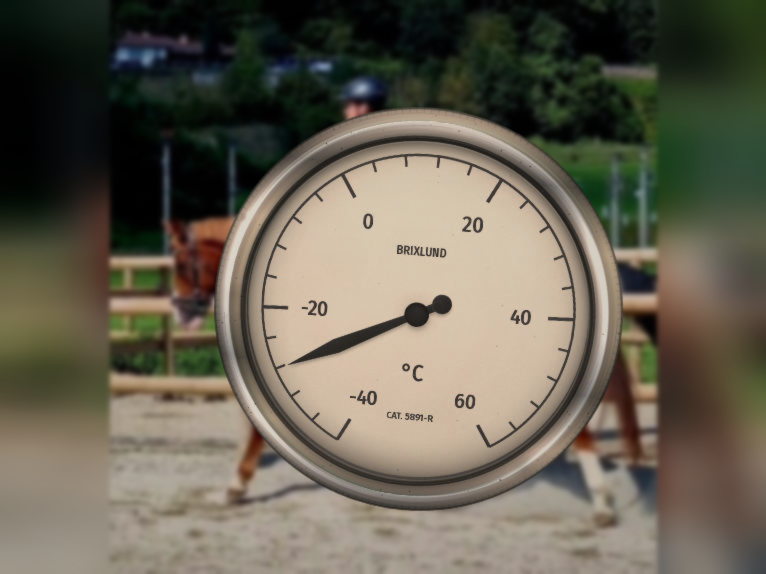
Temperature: -28 °C
